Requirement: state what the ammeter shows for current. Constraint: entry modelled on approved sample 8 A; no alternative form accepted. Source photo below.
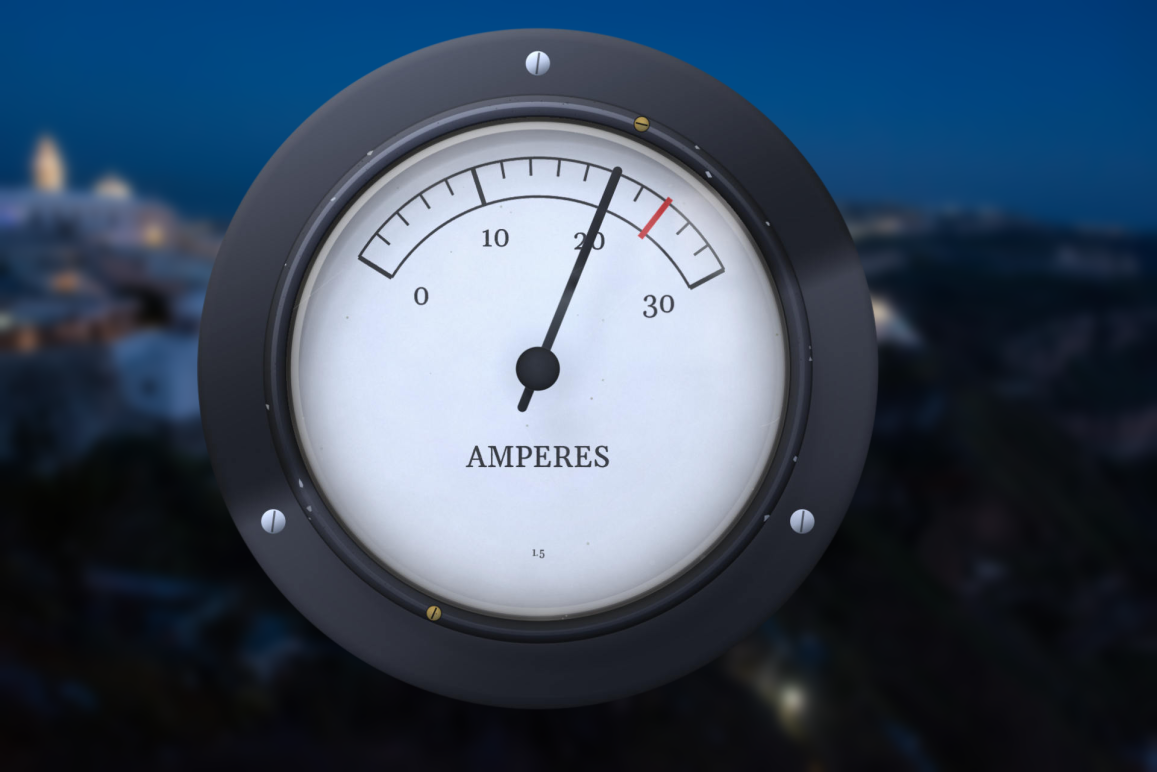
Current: 20 A
